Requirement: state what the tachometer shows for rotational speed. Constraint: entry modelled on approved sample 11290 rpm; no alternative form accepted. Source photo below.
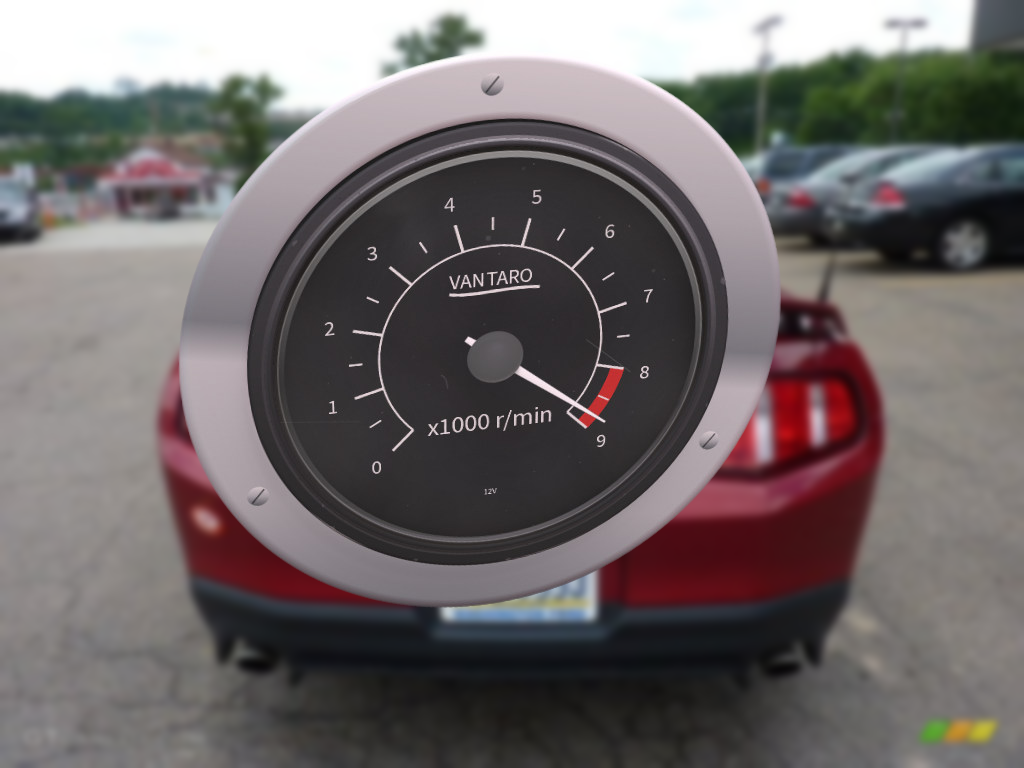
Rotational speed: 8750 rpm
